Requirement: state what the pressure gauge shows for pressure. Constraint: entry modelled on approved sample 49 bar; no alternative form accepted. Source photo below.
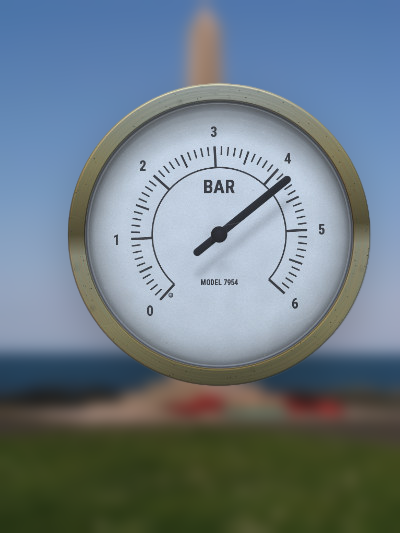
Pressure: 4.2 bar
